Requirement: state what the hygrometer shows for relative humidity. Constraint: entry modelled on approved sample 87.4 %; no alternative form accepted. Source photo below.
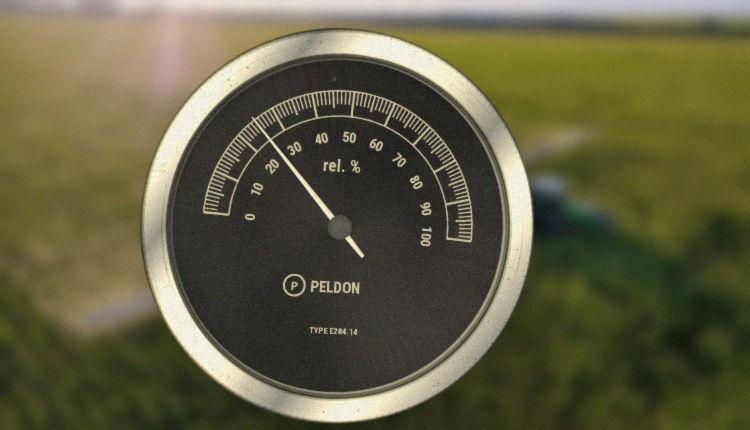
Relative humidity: 25 %
